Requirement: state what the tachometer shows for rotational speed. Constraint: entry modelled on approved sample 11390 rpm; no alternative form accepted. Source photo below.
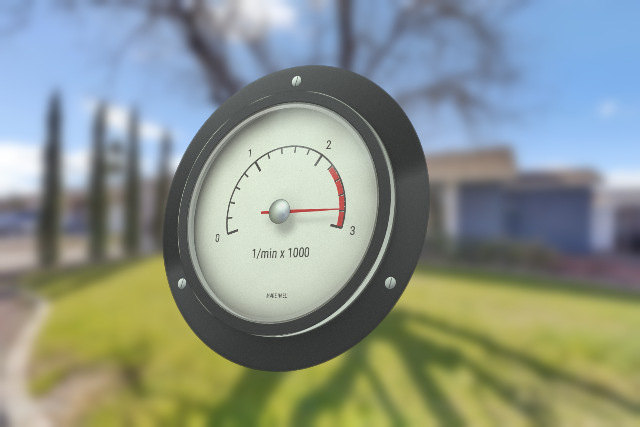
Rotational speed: 2800 rpm
